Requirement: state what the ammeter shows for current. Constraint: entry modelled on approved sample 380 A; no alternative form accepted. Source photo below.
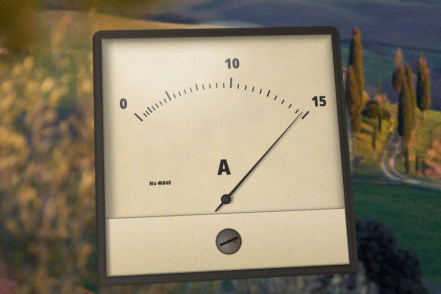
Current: 14.75 A
